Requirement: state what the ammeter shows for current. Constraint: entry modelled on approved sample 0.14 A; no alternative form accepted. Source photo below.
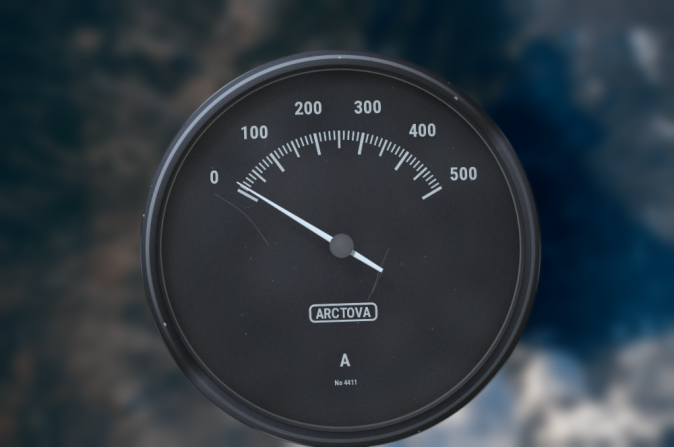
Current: 10 A
